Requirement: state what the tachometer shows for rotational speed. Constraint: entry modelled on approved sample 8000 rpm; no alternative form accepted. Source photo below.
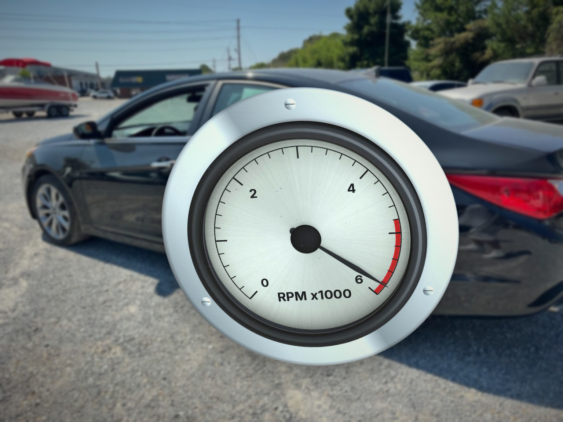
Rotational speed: 5800 rpm
